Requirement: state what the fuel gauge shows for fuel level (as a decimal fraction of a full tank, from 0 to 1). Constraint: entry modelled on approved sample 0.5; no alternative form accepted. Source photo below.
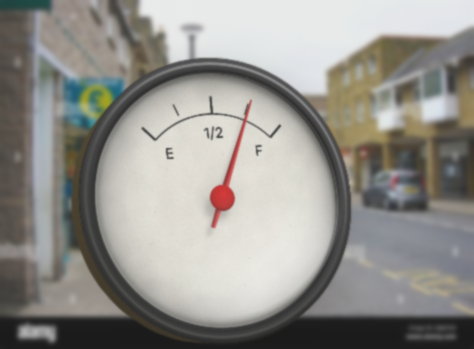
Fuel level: 0.75
